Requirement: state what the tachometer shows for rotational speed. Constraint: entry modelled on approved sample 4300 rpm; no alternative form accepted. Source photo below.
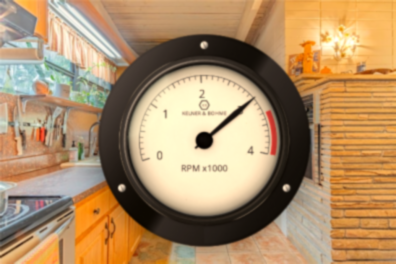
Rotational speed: 3000 rpm
